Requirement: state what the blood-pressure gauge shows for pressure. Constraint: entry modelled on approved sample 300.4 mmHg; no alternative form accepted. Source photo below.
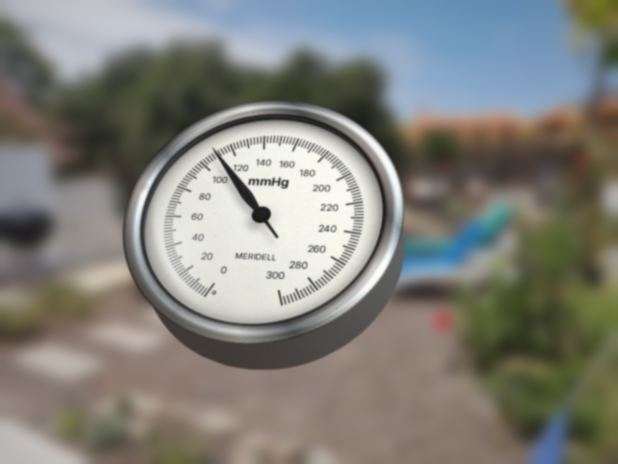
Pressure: 110 mmHg
